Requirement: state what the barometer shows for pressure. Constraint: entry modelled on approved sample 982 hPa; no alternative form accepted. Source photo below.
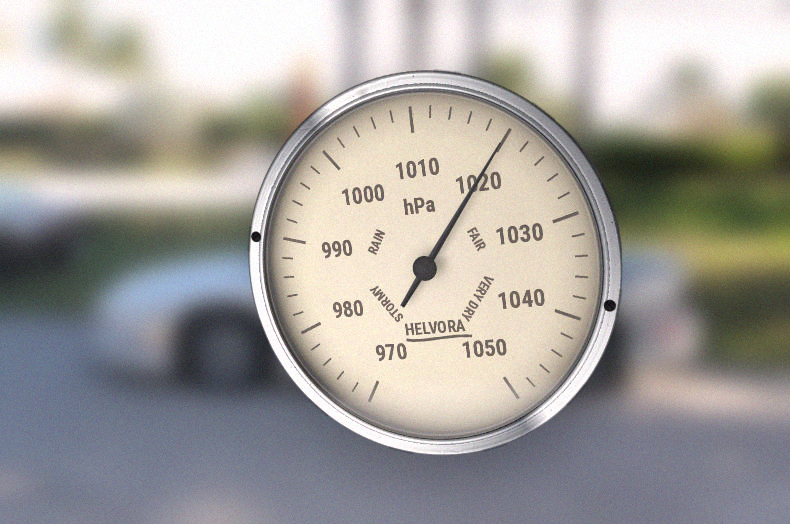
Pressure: 1020 hPa
